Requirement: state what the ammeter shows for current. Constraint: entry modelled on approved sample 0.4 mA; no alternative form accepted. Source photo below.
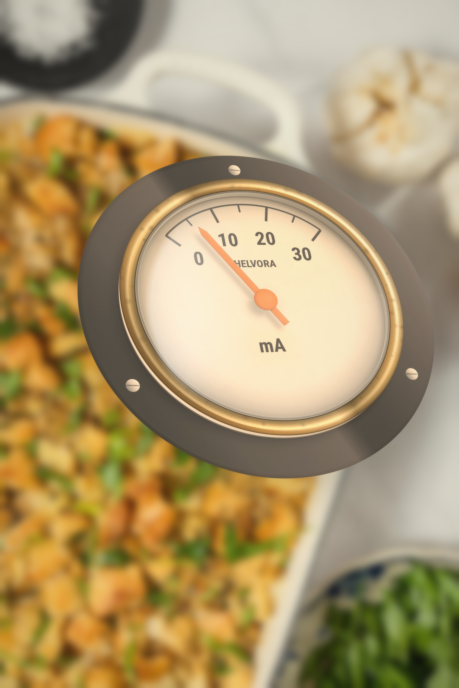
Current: 5 mA
